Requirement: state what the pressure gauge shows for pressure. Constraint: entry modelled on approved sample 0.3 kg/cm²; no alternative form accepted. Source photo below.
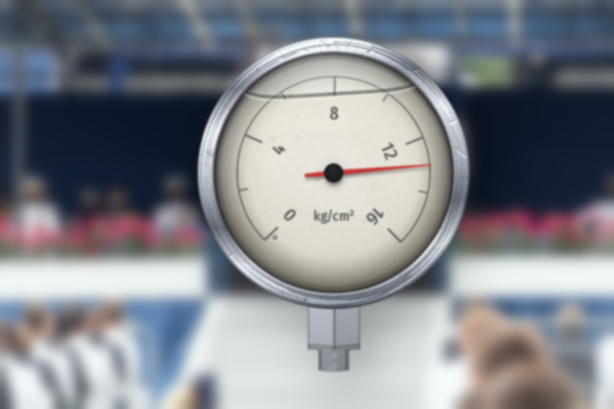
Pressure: 13 kg/cm²
